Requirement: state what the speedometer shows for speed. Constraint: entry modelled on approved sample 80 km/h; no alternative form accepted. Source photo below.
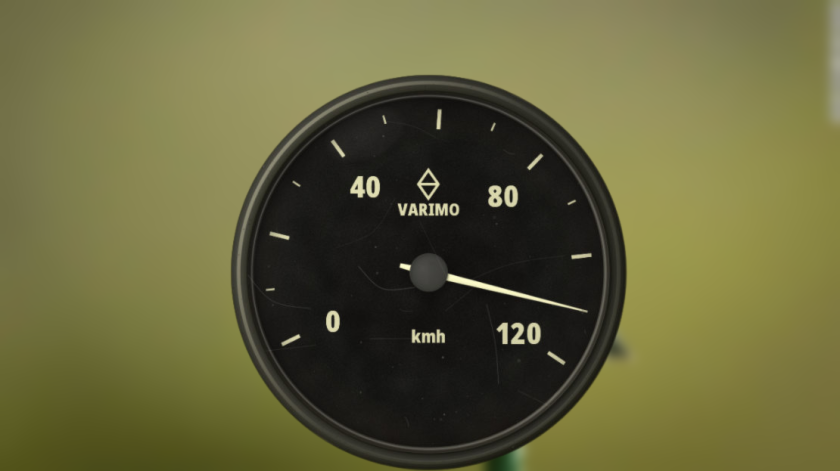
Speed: 110 km/h
